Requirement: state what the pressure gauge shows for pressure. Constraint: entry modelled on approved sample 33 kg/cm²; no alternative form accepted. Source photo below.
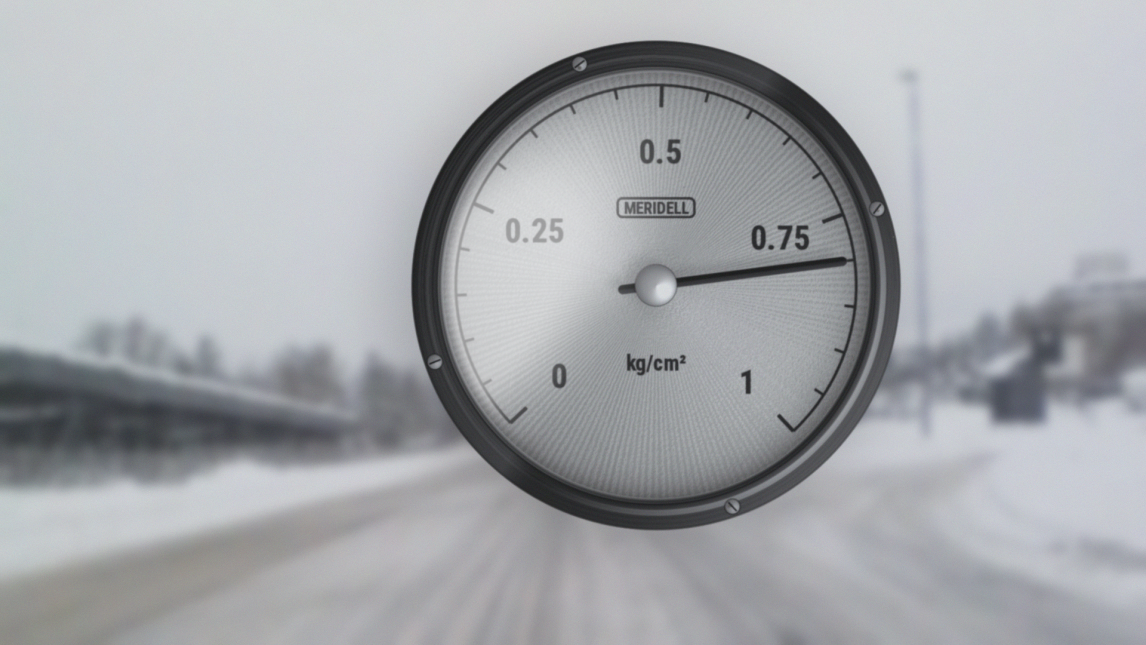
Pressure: 0.8 kg/cm²
